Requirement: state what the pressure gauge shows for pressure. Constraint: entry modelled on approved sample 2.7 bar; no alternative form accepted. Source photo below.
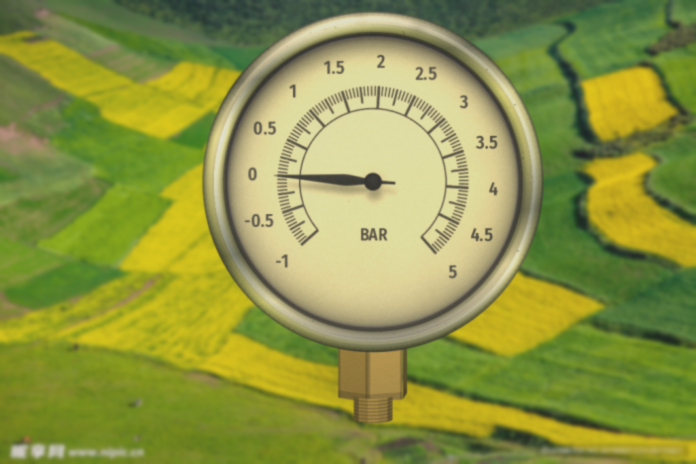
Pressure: 0 bar
